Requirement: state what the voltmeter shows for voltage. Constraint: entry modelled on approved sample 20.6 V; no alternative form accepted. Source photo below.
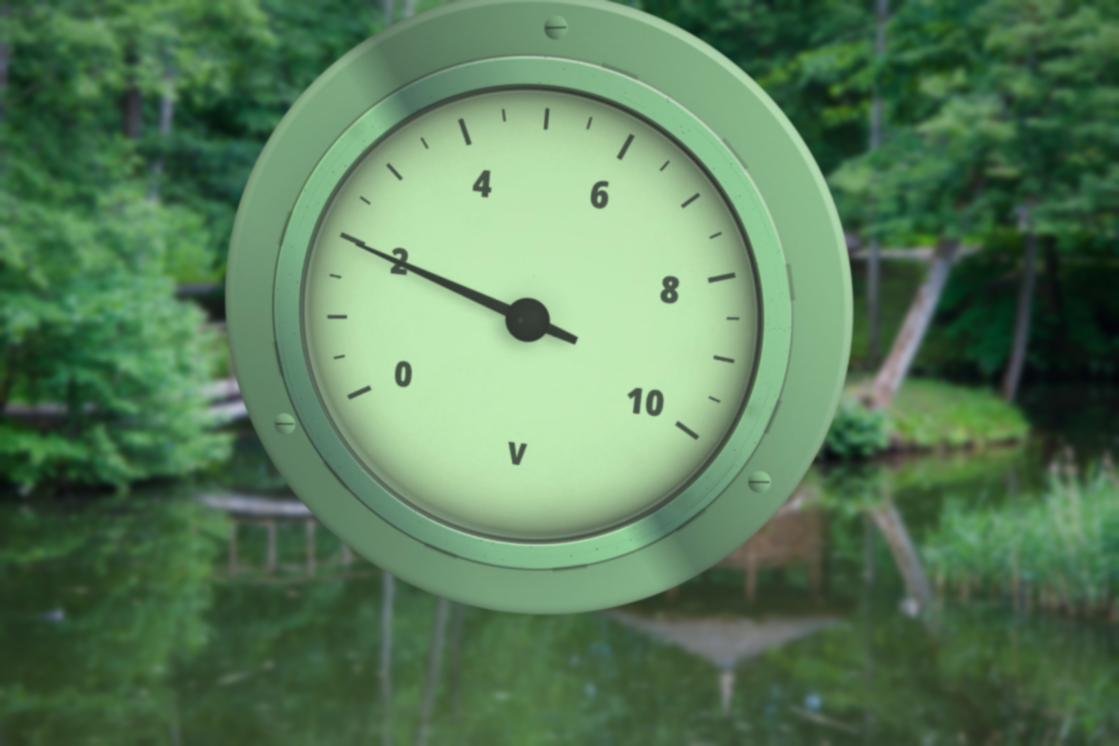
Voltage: 2 V
